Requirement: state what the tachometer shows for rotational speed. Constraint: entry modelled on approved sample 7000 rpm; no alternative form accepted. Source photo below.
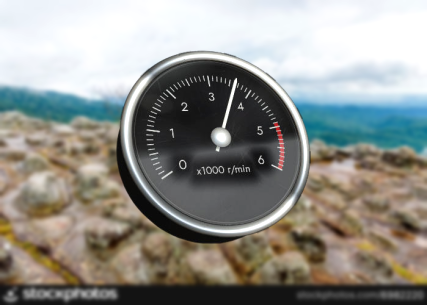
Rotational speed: 3600 rpm
